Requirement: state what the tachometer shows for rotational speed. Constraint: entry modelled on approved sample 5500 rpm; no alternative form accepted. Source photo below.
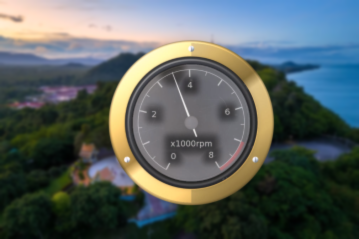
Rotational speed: 3500 rpm
